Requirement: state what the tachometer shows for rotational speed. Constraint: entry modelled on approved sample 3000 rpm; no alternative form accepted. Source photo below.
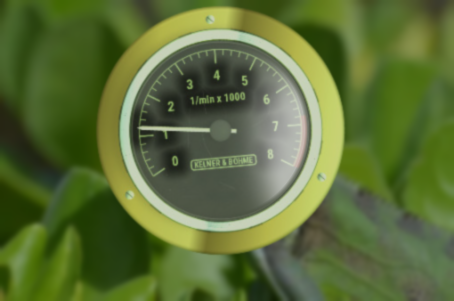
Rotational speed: 1200 rpm
